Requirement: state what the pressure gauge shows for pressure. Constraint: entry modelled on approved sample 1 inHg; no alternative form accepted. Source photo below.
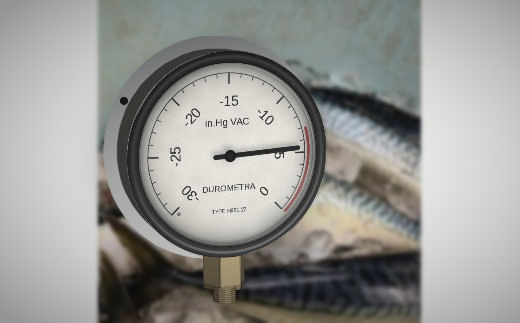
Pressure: -5.5 inHg
